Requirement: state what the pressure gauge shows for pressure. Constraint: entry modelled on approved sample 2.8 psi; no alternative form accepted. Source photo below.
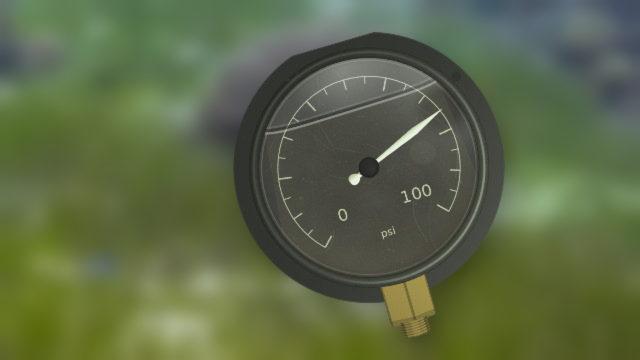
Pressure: 75 psi
